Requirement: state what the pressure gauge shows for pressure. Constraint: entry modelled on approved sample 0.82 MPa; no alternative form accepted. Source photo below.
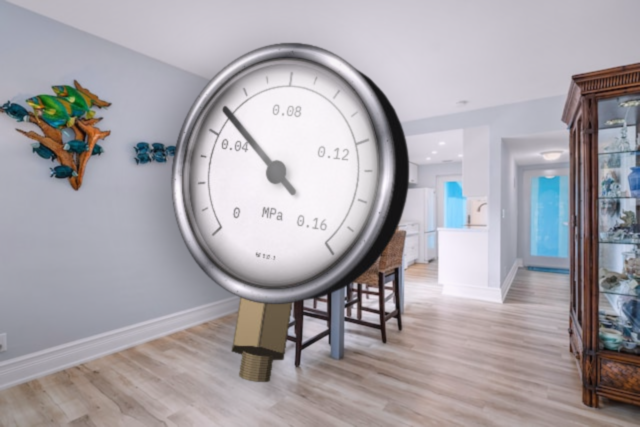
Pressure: 0.05 MPa
